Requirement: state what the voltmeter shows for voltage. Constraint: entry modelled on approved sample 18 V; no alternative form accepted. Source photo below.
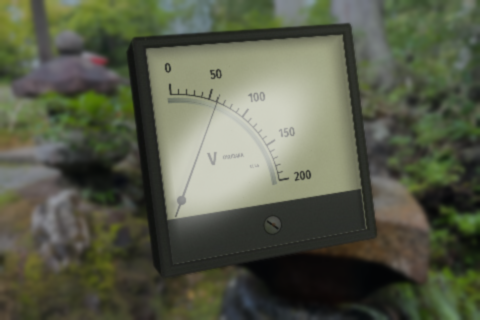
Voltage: 60 V
